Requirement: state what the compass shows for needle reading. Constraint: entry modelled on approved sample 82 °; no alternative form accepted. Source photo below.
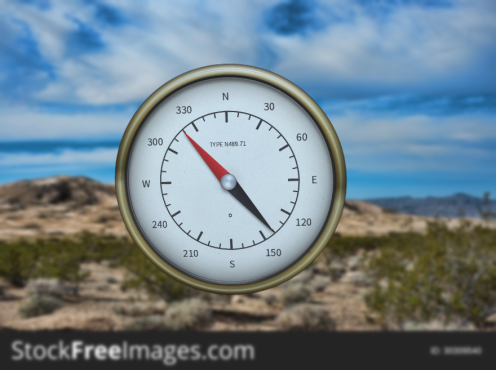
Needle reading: 320 °
